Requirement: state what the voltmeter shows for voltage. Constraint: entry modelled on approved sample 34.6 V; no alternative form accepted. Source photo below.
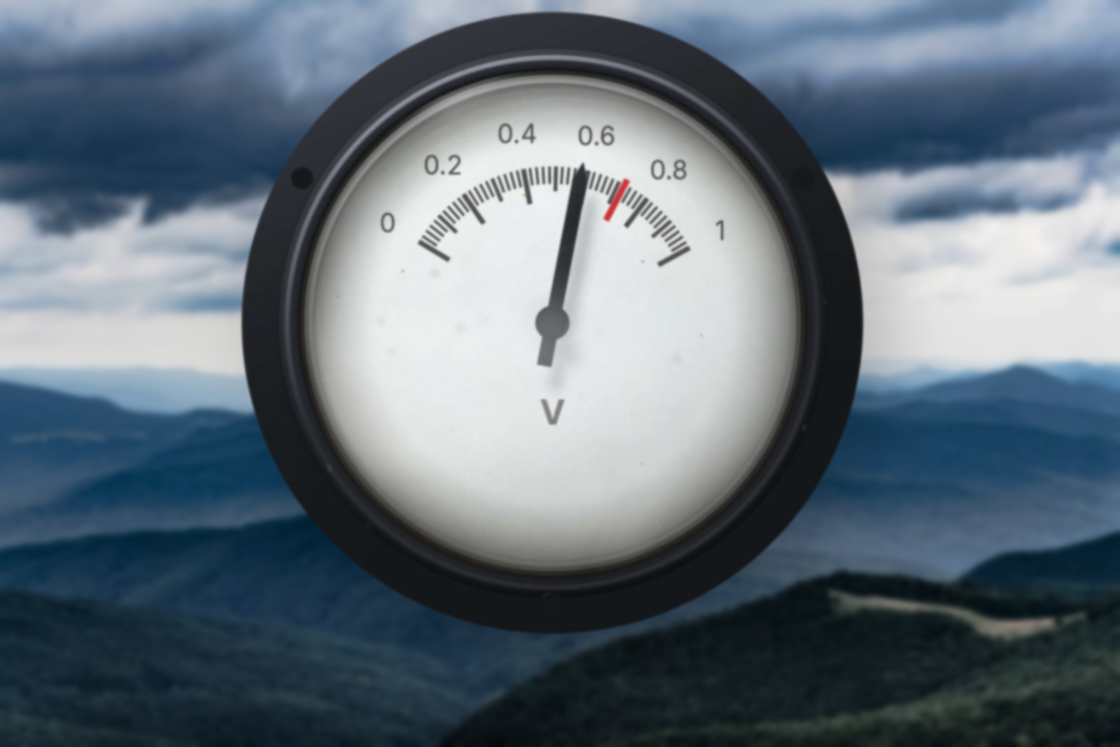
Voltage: 0.58 V
